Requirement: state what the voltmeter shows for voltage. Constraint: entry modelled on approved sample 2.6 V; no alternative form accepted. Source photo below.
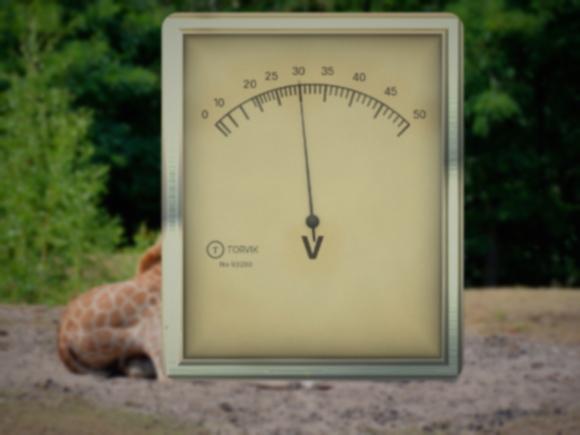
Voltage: 30 V
